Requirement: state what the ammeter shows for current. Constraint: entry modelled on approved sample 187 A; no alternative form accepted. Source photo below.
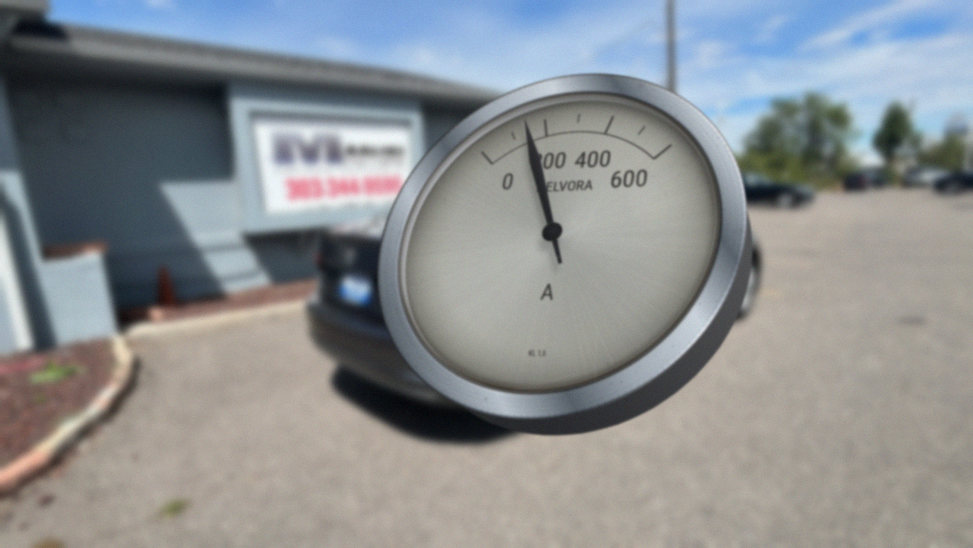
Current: 150 A
